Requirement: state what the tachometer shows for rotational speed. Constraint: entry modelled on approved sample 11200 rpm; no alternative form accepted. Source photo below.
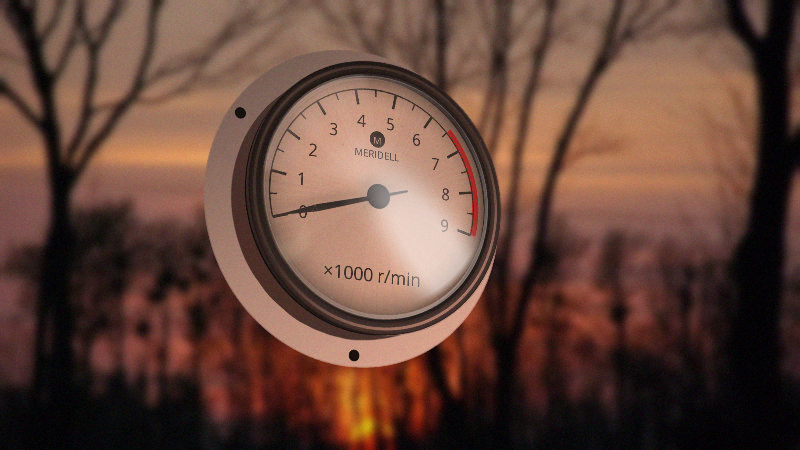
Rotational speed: 0 rpm
